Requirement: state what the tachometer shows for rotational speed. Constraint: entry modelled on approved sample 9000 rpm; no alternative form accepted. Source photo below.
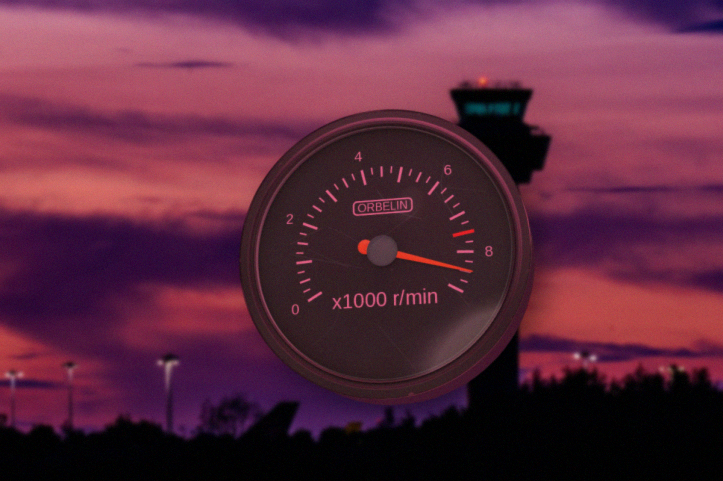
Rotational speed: 8500 rpm
